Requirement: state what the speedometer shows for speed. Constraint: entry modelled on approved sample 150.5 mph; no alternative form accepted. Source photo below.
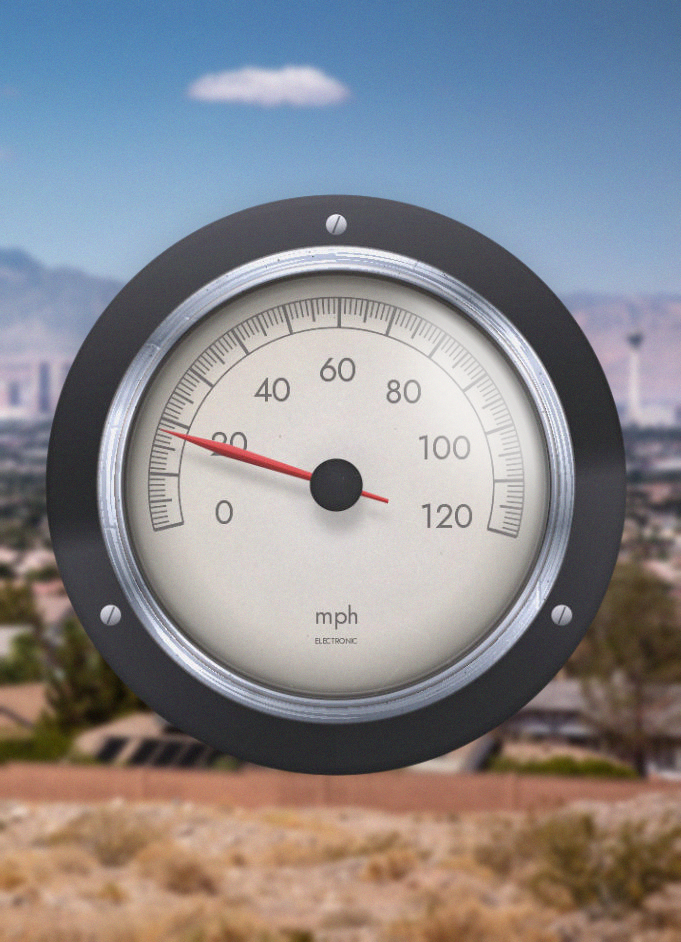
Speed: 18 mph
